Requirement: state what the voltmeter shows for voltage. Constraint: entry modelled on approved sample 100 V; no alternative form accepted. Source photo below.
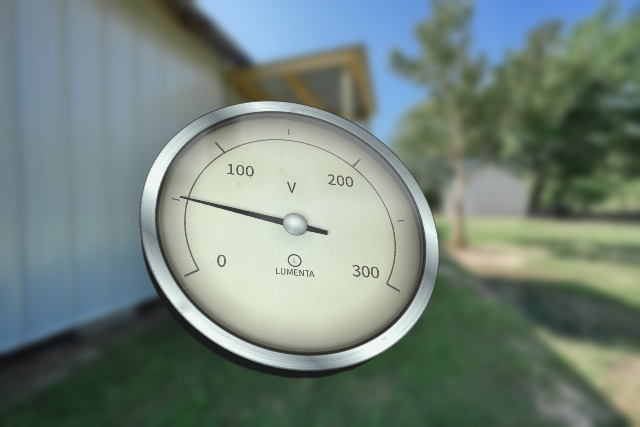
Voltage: 50 V
